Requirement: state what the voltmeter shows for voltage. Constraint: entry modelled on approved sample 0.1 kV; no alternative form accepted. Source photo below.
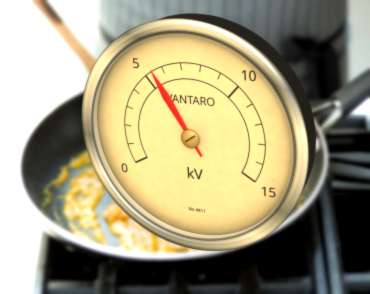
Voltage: 5.5 kV
